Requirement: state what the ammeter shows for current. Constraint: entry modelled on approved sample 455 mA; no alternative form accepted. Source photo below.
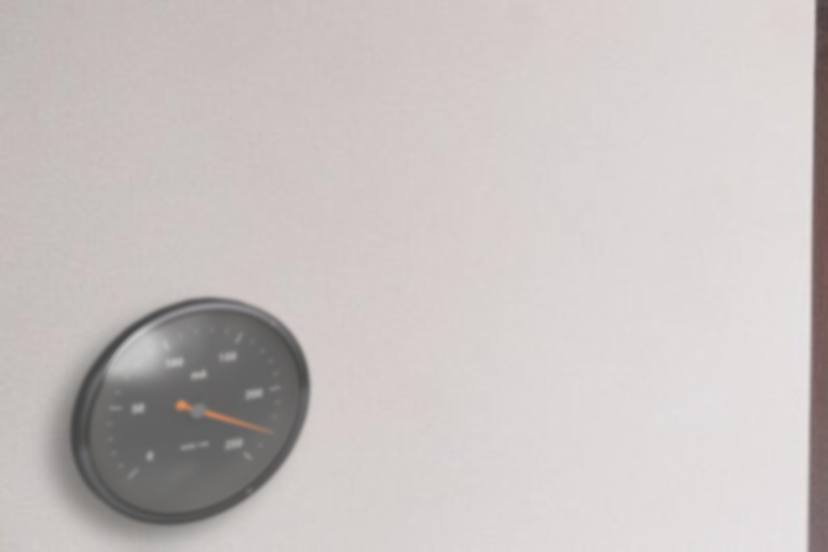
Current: 230 mA
